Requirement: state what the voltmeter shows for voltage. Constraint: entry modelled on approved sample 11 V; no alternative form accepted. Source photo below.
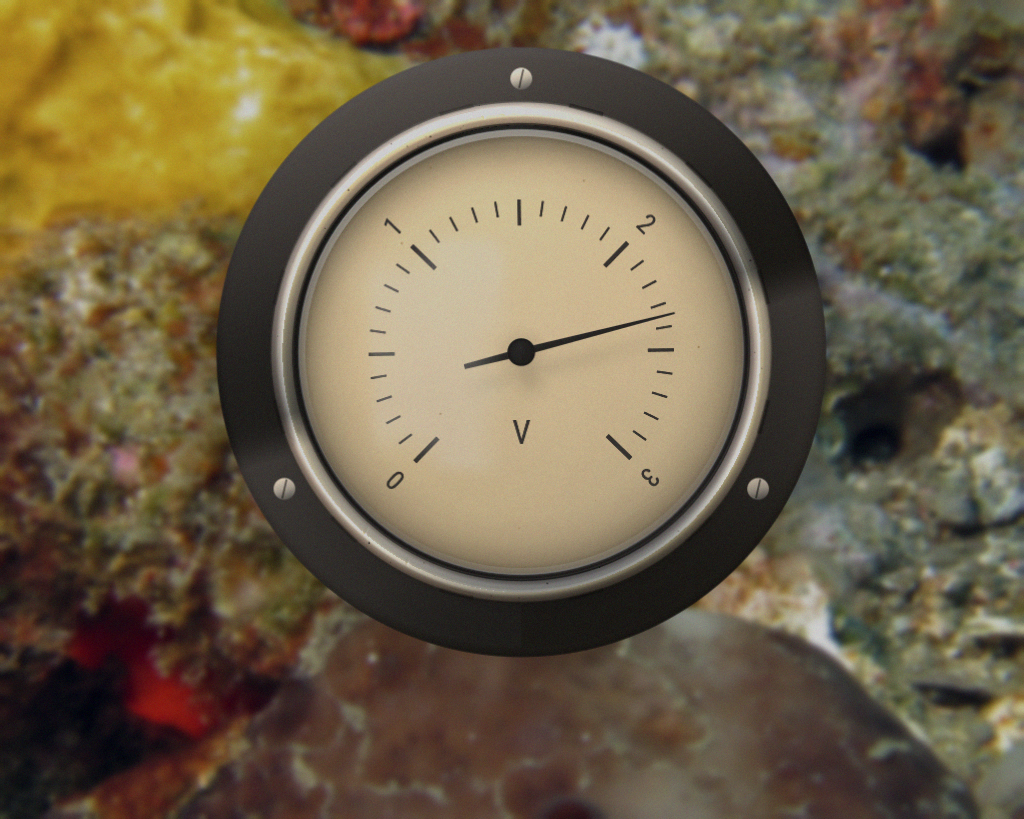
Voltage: 2.35 V
